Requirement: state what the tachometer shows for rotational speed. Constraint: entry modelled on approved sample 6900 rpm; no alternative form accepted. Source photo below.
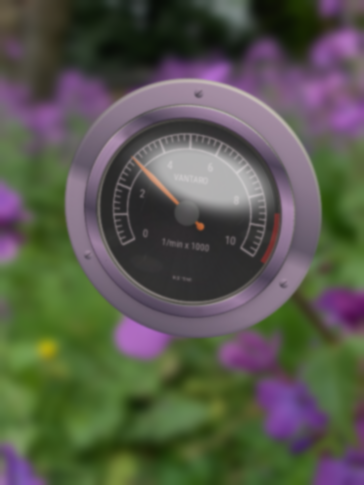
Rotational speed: 3000 rpm
